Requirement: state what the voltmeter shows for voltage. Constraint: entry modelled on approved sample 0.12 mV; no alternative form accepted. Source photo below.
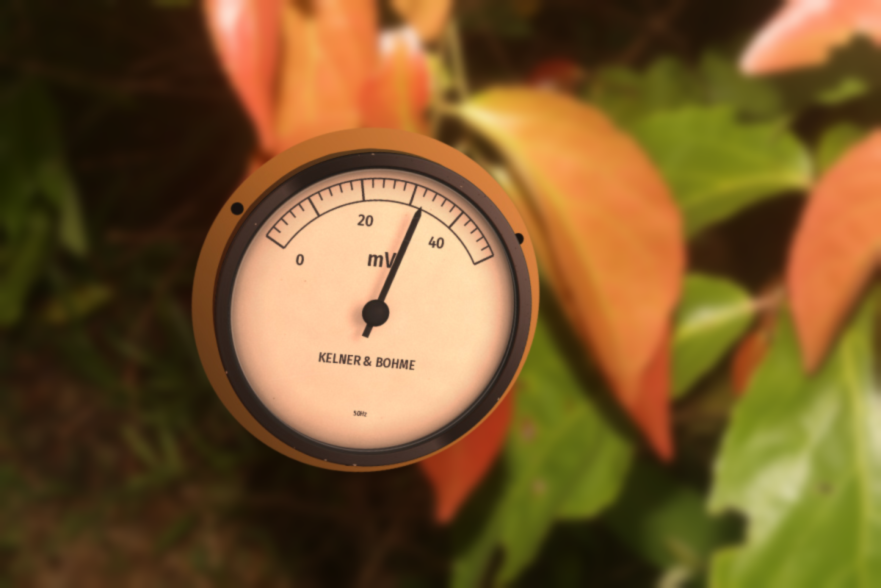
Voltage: 32 mV
